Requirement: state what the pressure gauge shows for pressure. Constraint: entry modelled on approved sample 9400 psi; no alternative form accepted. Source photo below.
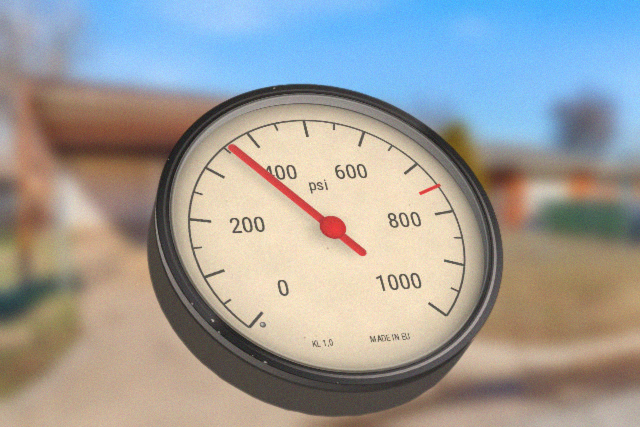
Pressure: 350 psi
